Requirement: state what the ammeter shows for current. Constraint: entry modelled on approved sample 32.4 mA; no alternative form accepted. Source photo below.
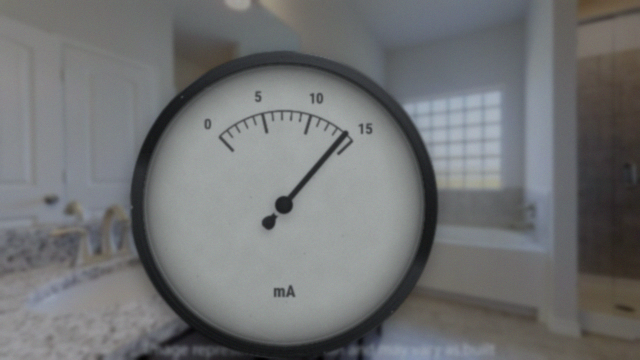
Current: 14 mA
